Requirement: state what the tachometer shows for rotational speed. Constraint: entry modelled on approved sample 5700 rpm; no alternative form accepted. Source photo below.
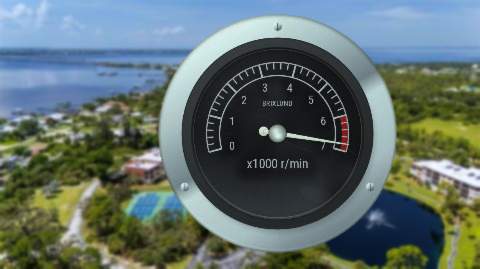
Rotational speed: 6800 rpm
